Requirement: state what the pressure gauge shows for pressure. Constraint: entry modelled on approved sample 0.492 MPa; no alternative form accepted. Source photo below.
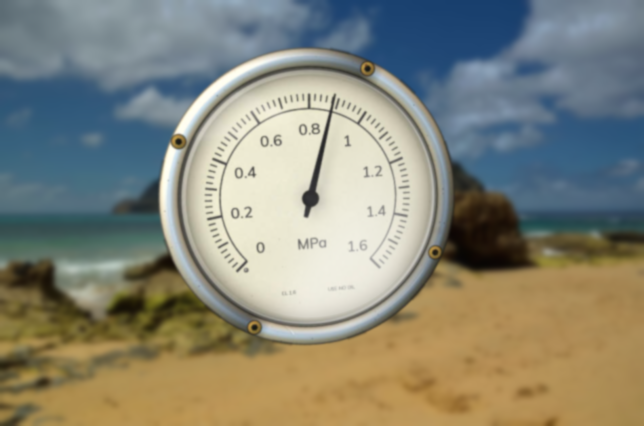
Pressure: 0.88 MPa
